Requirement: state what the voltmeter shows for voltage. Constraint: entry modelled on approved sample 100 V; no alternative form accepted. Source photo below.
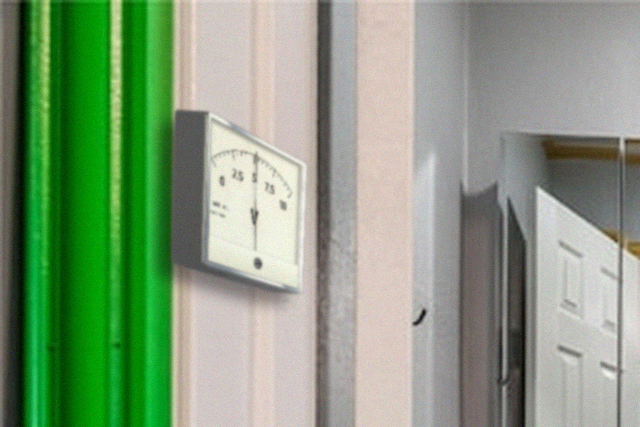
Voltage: 5 V
